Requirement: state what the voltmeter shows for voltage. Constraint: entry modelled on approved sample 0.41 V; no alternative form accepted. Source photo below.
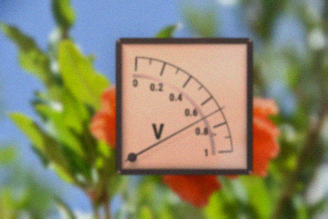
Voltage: 0.7 V
